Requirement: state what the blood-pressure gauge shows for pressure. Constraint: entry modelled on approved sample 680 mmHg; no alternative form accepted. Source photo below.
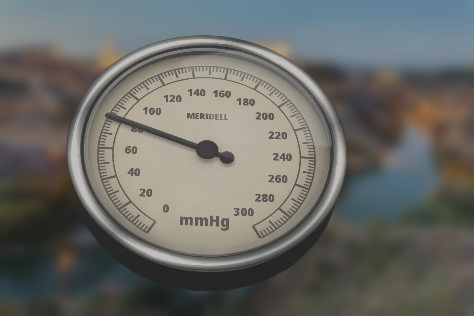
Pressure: 80 mmHg
